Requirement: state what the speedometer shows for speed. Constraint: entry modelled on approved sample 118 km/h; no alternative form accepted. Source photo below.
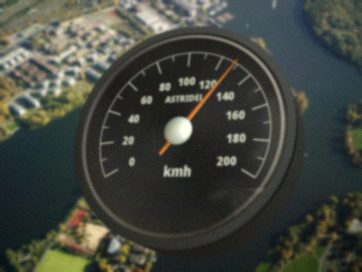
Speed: 130 km/h
